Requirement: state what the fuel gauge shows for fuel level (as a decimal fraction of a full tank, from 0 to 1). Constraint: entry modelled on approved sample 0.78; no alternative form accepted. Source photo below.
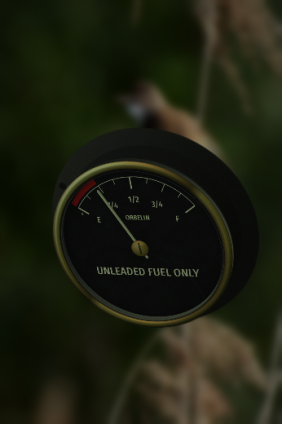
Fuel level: 0.25
